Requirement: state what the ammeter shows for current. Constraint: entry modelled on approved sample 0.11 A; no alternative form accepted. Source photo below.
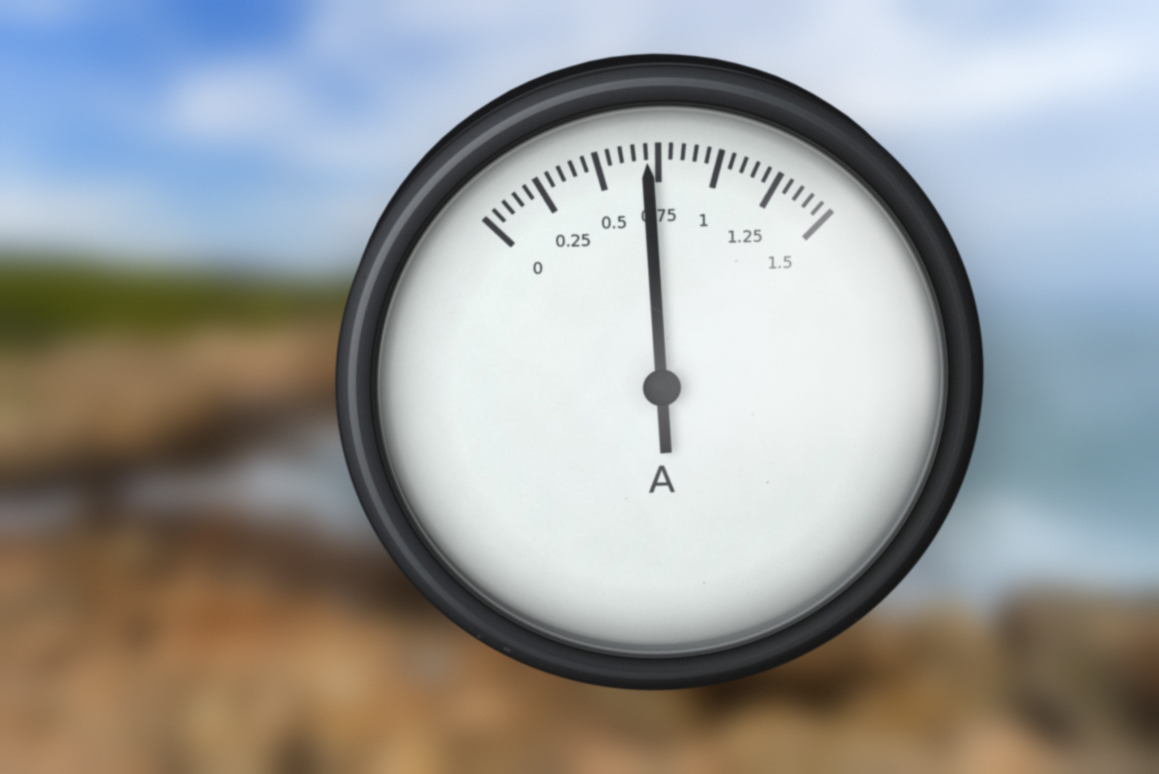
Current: 0.7 A
